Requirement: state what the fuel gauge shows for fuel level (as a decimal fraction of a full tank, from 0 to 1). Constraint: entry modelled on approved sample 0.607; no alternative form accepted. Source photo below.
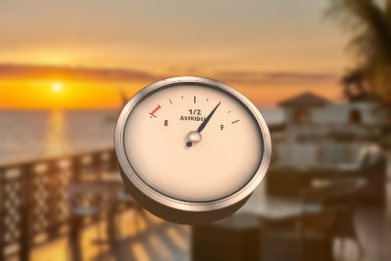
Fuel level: 0.75
